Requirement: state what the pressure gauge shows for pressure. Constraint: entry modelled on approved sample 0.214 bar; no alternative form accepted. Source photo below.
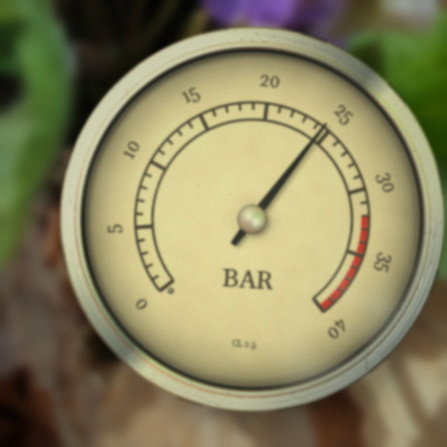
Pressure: 24.5 bar
